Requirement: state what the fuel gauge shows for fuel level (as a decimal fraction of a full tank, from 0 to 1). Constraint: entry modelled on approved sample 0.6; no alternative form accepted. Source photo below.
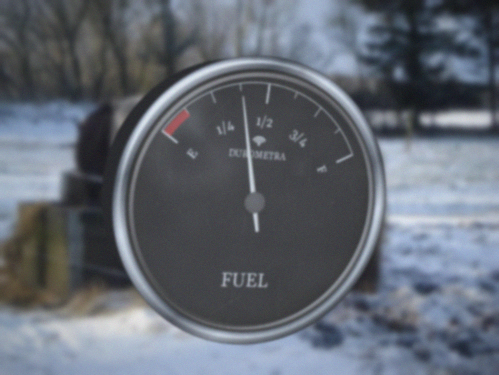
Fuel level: 0.375
